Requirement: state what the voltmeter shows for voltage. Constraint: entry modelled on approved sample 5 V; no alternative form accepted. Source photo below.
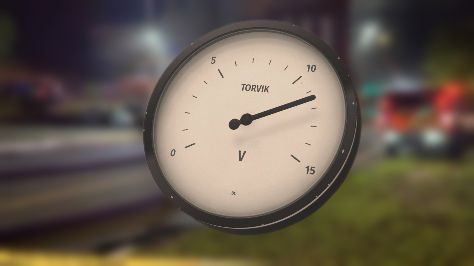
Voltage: 11.5 V
